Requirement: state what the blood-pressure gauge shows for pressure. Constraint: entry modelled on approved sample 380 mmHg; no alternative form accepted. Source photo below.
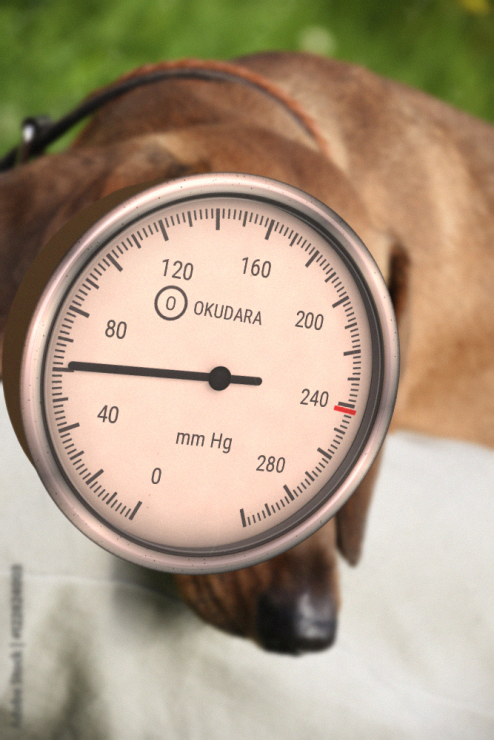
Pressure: 62 mmHg
